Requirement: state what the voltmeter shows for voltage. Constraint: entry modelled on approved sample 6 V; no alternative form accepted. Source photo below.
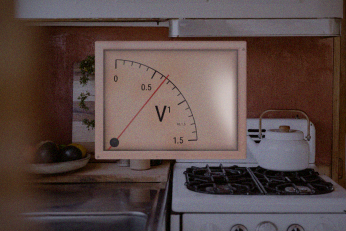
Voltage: 0.65 V
